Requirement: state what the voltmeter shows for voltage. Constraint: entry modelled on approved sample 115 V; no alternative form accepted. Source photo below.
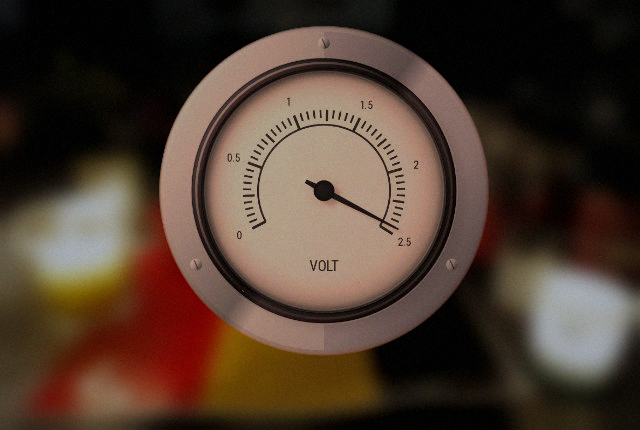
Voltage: 2.45 V
